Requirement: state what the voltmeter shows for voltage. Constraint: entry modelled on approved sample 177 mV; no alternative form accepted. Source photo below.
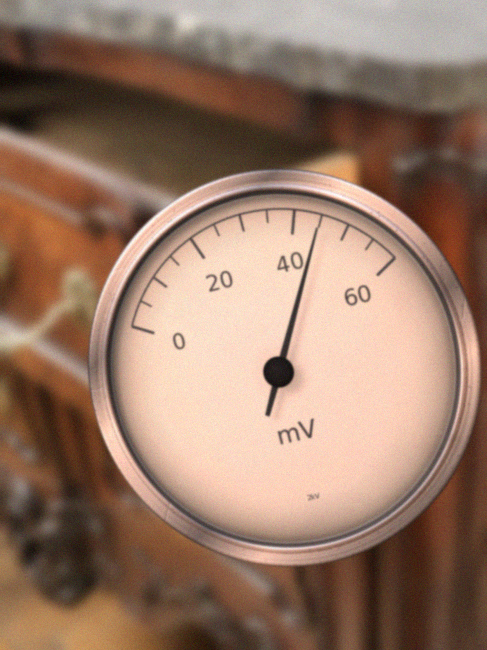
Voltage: 45 mV
